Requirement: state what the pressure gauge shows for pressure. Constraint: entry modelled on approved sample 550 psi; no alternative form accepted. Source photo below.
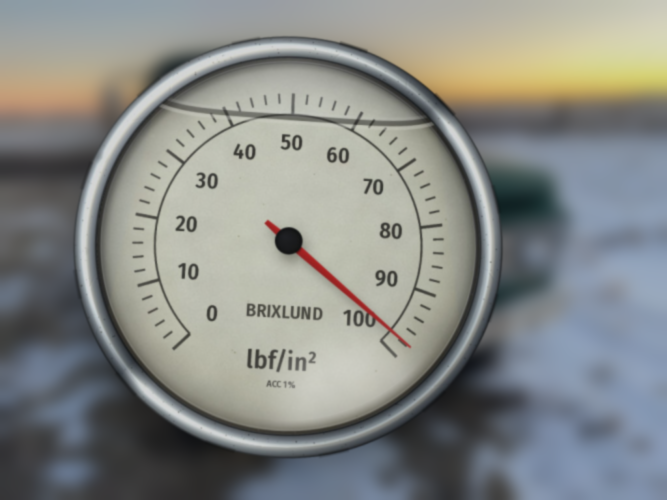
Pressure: 98 psi
